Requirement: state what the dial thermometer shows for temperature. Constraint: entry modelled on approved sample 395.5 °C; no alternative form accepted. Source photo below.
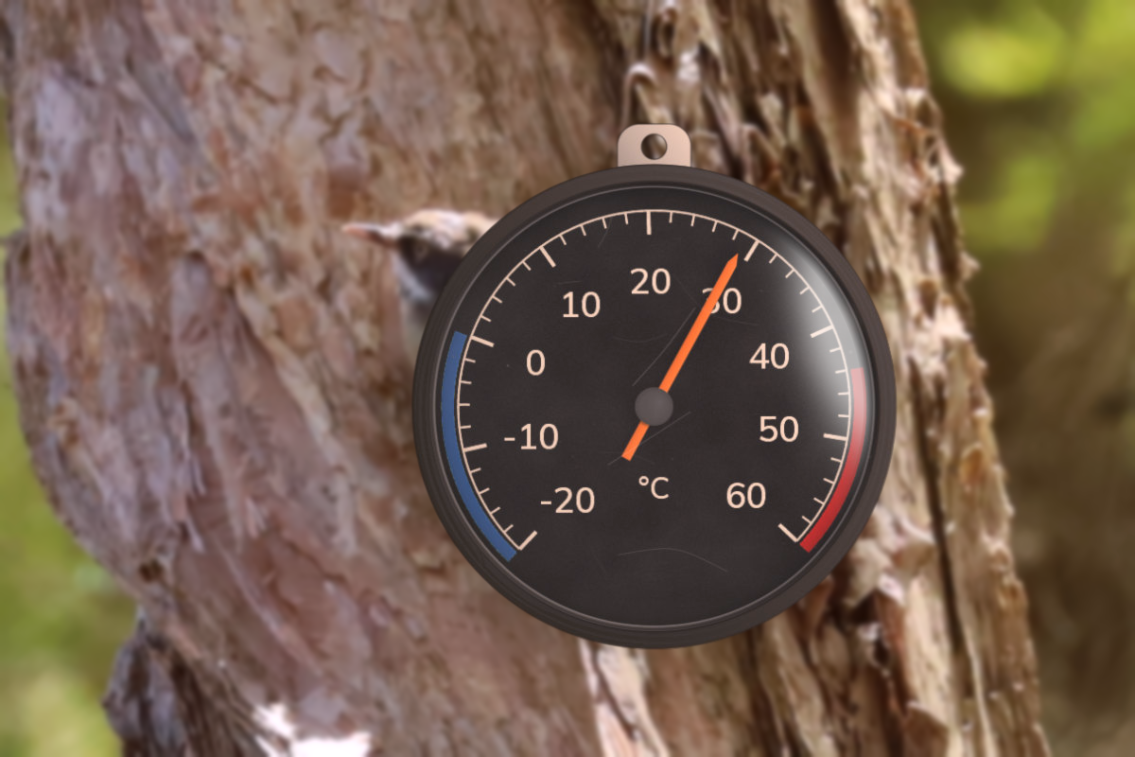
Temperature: 29 °C
